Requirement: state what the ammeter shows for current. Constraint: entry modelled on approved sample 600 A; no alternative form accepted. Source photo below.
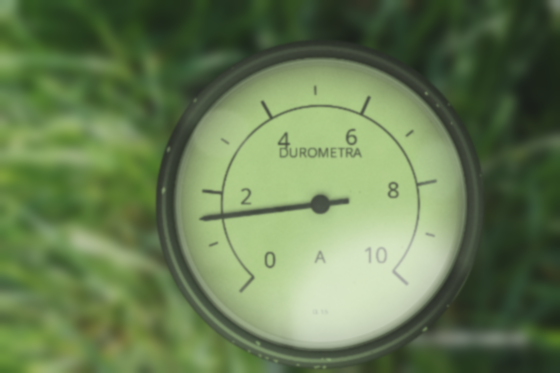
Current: 1.5 A
